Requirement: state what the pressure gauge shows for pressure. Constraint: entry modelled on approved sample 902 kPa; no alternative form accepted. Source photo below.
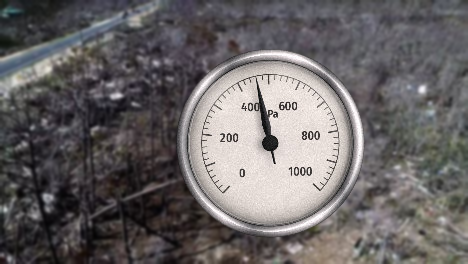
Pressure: 460 kPa
